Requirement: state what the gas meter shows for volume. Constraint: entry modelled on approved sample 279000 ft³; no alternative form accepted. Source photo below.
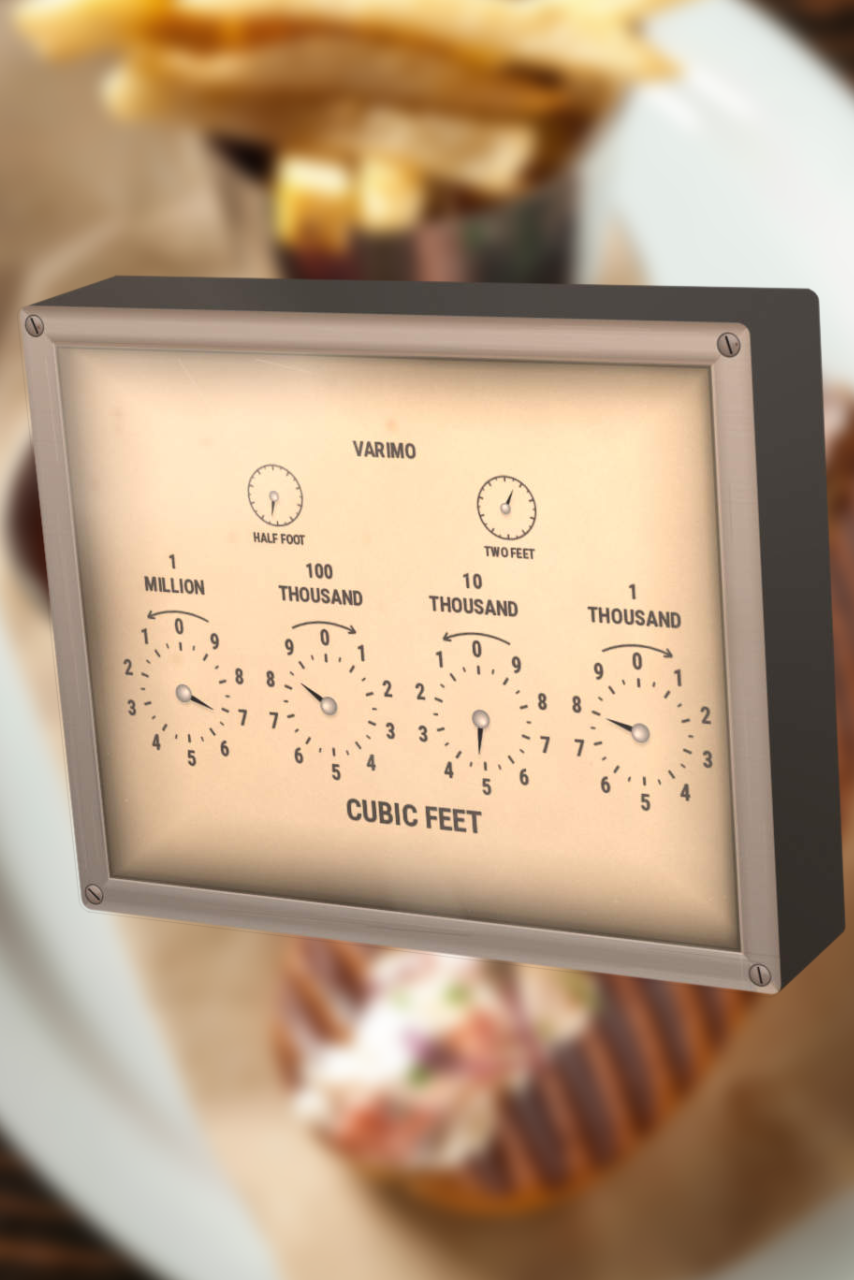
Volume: 684800 ft³
